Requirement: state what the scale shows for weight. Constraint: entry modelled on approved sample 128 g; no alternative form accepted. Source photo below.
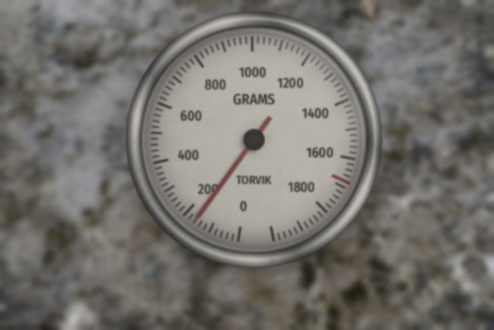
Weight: 160 g
